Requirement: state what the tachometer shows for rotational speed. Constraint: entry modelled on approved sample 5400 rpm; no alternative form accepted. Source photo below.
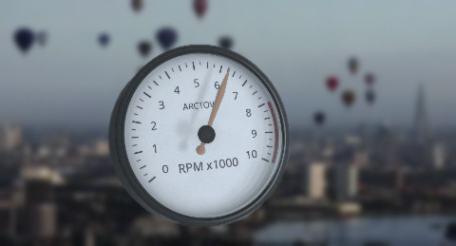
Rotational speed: 6250 rpm
